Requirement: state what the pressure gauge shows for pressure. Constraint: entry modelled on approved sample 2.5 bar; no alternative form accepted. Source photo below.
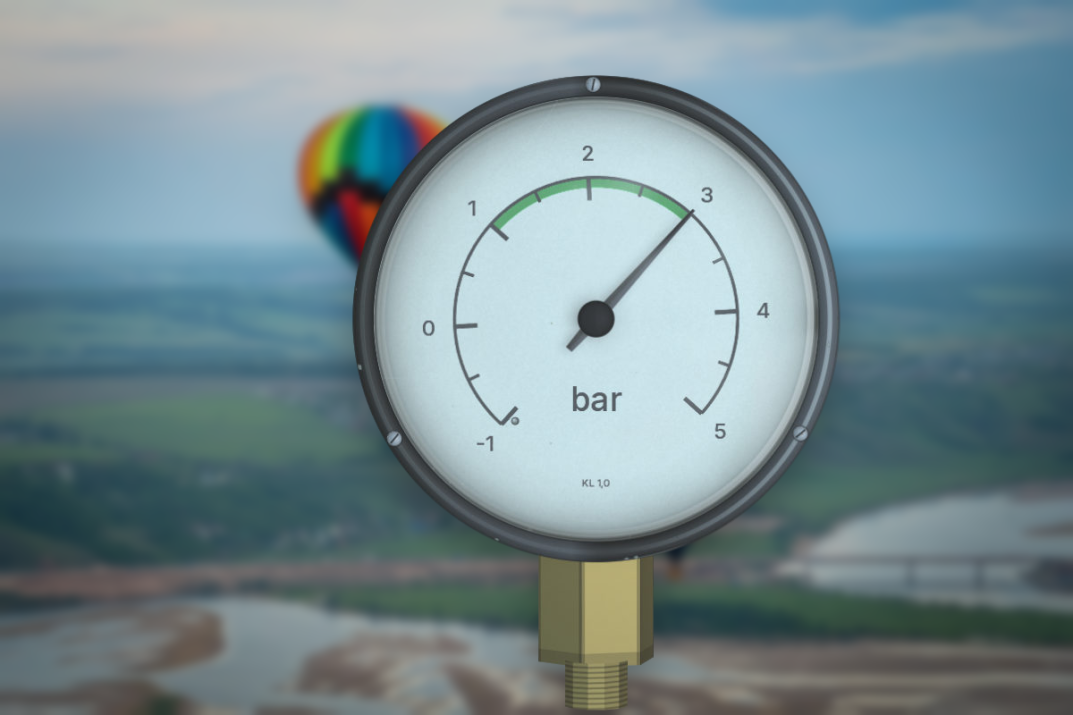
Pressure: 3 bar
